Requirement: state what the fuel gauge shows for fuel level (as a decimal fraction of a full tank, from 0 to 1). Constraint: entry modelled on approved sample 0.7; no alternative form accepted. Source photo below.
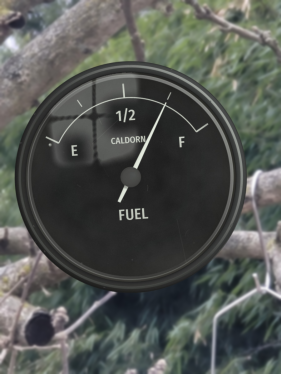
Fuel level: 0.75
